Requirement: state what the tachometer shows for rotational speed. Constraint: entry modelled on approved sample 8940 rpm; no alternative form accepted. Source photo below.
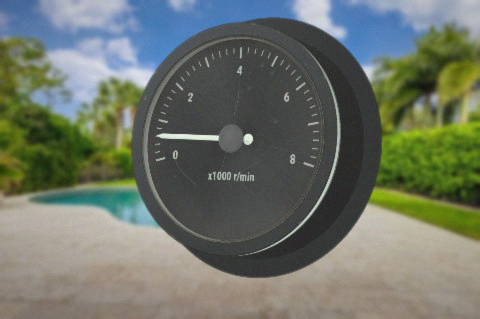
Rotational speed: 600 rpm
